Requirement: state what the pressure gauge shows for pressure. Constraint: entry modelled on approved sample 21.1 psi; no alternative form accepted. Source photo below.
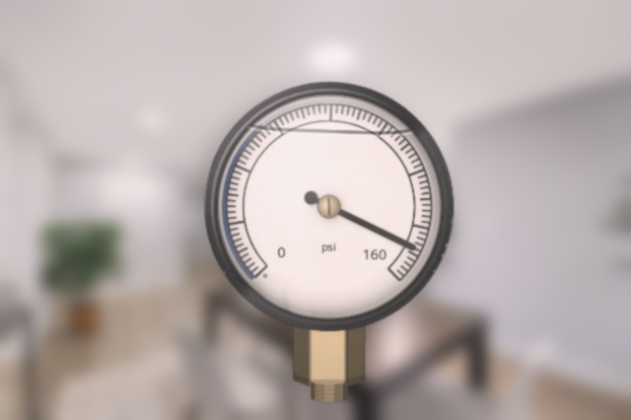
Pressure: 148 psi
